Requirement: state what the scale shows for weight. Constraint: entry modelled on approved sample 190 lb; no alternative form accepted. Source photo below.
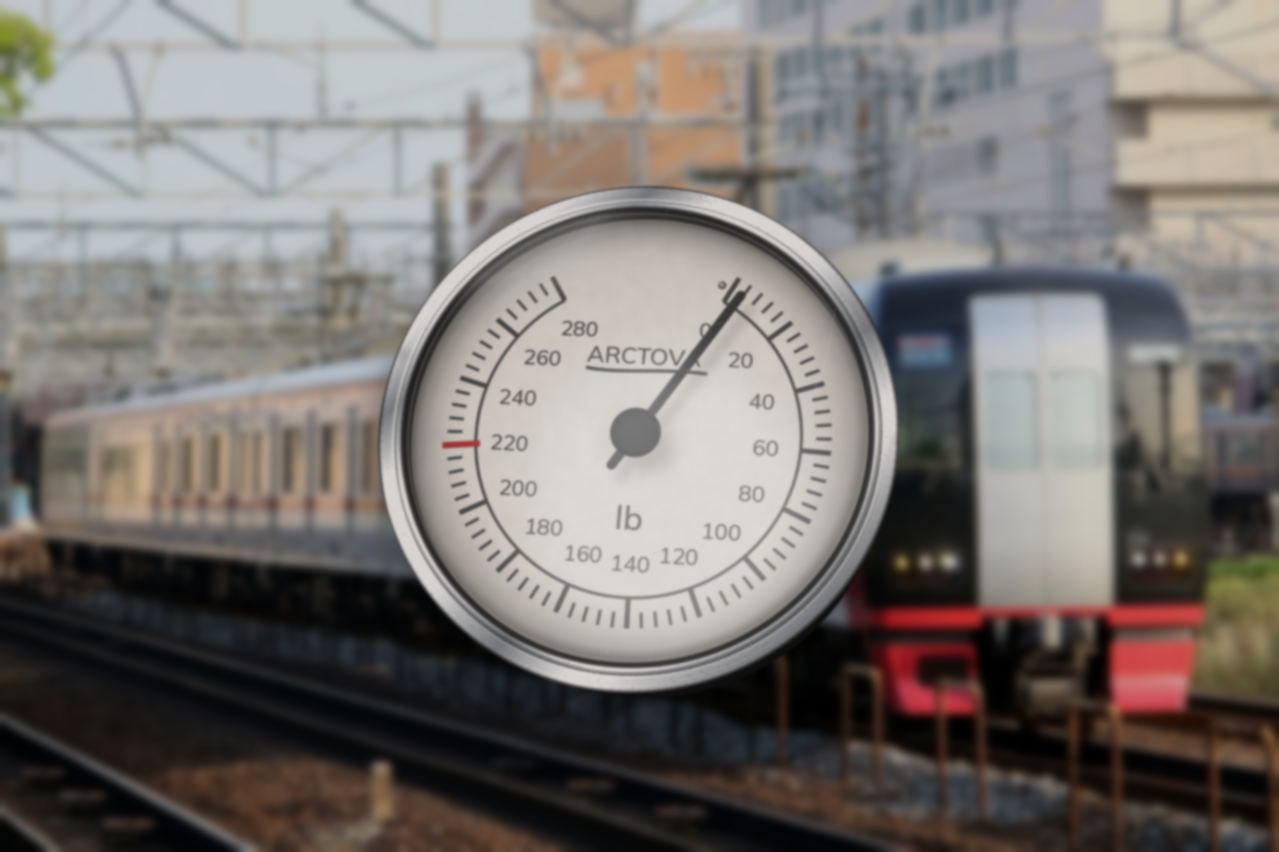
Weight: 4 lb
